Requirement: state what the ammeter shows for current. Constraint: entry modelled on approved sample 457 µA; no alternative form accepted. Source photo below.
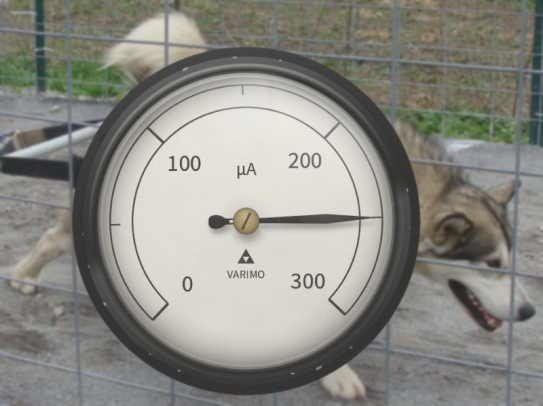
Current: 250 µA
